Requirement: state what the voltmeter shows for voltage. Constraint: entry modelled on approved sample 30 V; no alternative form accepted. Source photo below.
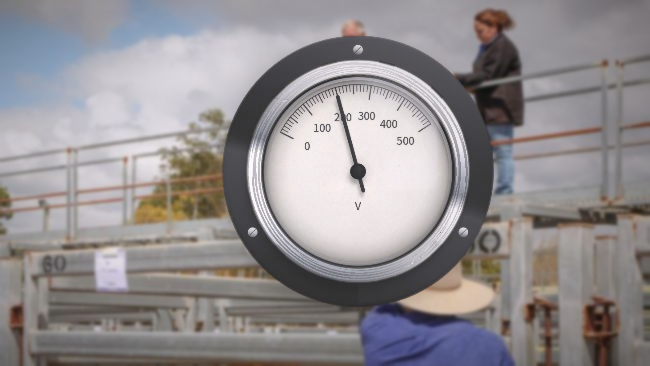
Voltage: 200 V
